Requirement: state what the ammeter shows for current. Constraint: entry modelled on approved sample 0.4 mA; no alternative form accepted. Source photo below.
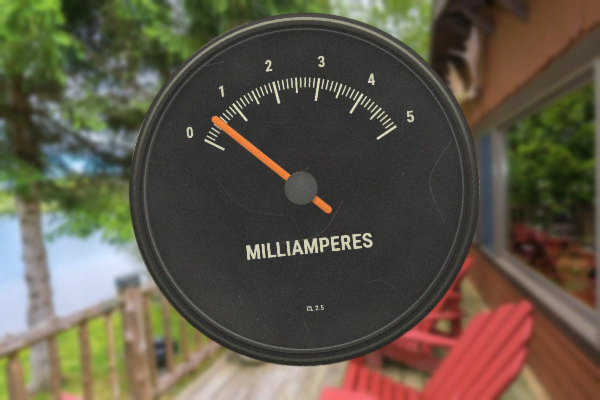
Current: 0.5 mA
